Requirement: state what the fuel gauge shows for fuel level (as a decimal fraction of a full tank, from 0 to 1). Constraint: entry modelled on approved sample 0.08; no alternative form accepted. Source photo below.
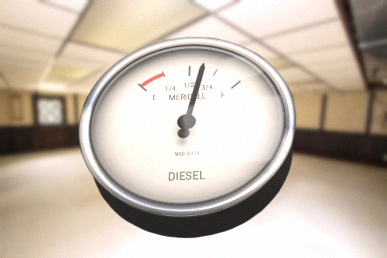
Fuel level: 0.625
